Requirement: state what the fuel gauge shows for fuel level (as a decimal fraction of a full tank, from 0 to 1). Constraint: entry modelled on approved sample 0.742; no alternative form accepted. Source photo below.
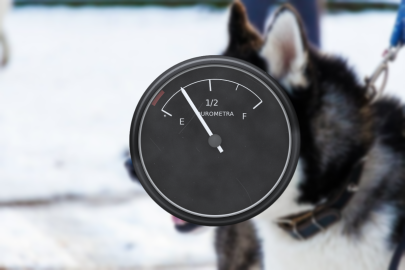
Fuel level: 0.25
